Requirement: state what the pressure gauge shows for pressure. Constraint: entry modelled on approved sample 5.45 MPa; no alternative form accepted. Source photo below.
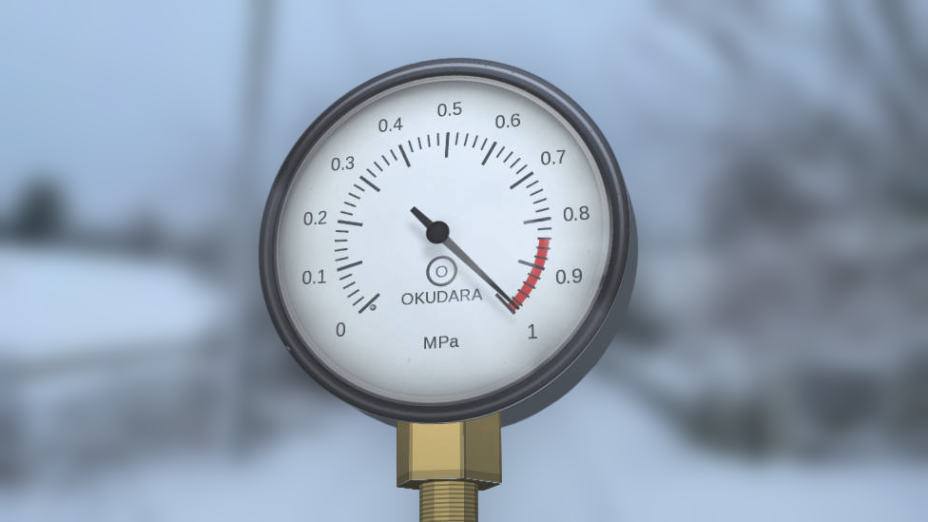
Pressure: 0.99 MPa
